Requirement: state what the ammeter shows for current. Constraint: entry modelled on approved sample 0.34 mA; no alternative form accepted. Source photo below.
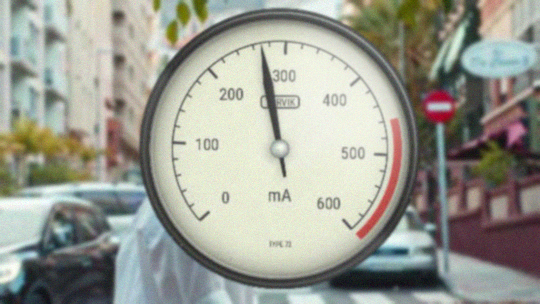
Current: 270 mA
